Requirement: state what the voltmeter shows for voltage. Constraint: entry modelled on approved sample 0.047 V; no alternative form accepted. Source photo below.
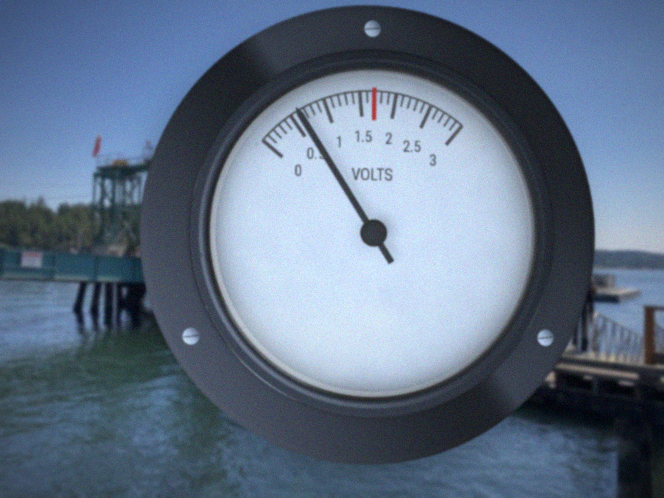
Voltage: 0.6 V
